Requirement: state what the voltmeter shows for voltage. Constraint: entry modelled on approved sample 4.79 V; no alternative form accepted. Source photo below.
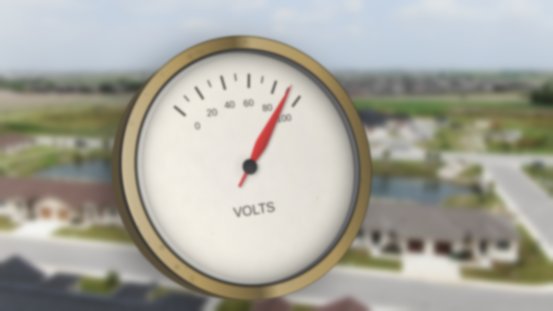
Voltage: 90 V
